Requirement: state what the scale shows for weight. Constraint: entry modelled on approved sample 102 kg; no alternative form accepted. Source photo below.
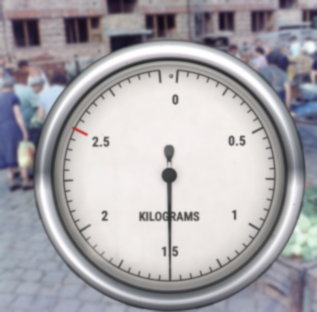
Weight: 1.5 kg
